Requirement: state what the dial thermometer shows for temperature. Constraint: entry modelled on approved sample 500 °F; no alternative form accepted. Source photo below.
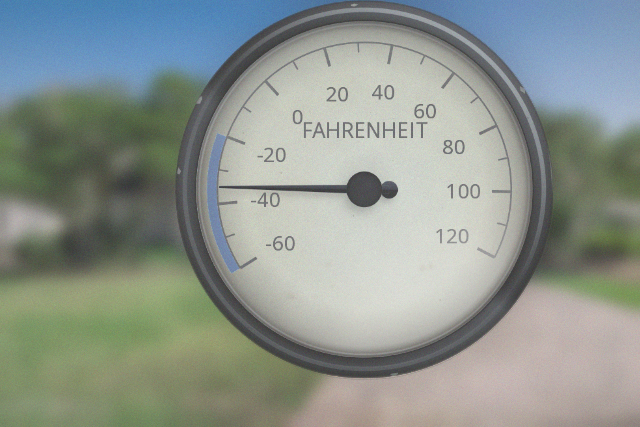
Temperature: -35 °F
